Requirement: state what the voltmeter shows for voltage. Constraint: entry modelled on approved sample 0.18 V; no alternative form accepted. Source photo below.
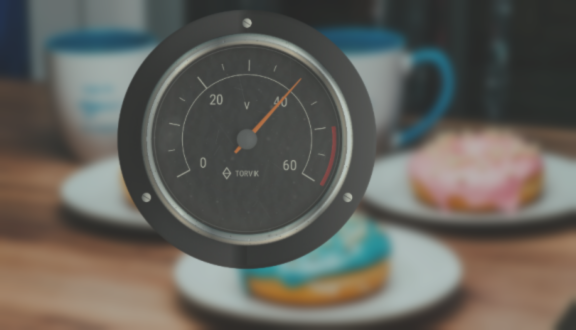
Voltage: 40 V
